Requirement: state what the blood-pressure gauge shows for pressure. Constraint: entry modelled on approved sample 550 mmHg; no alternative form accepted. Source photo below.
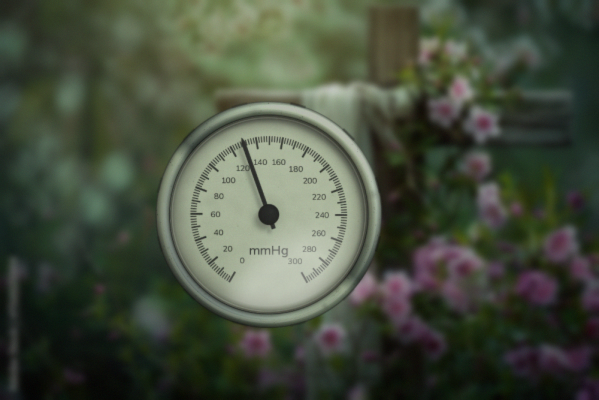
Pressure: 130 mmHg
